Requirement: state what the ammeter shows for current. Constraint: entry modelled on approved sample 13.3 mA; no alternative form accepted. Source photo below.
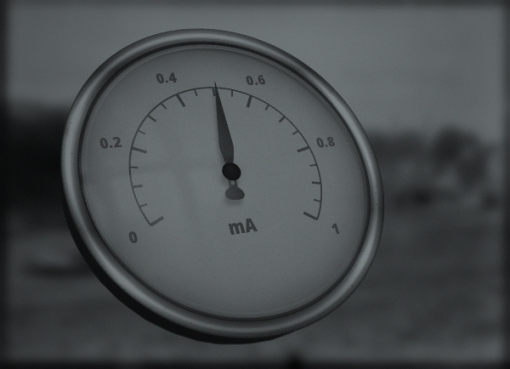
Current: 0.5 mA
